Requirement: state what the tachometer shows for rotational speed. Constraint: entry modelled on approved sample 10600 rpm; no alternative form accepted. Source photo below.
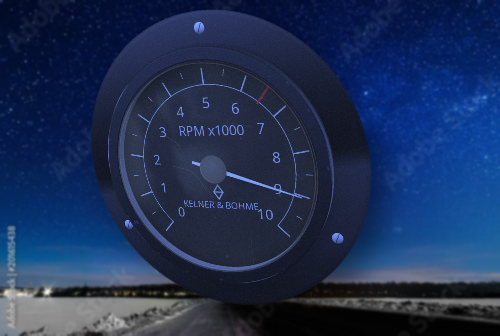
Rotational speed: 9000 rpm
